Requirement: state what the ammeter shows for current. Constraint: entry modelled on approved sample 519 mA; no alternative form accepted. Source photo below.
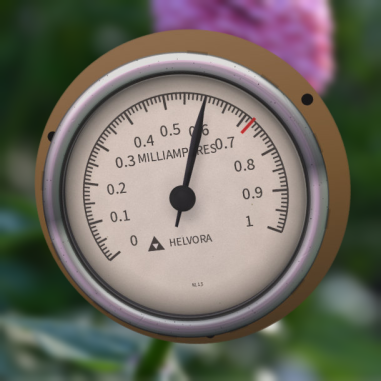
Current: 0.6 mA
